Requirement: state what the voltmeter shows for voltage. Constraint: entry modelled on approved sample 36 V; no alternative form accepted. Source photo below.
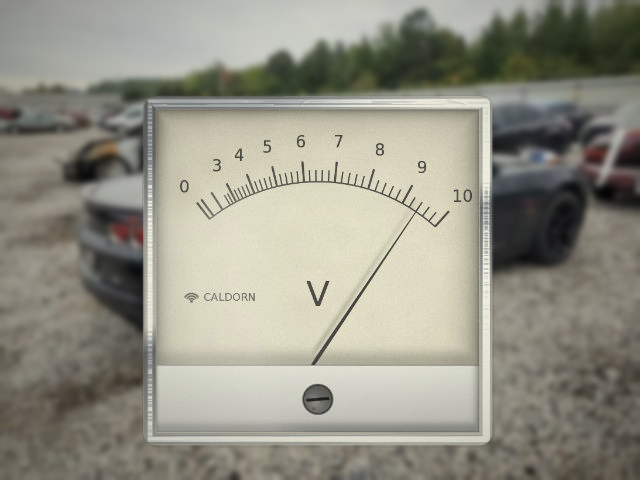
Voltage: 9.4 V
